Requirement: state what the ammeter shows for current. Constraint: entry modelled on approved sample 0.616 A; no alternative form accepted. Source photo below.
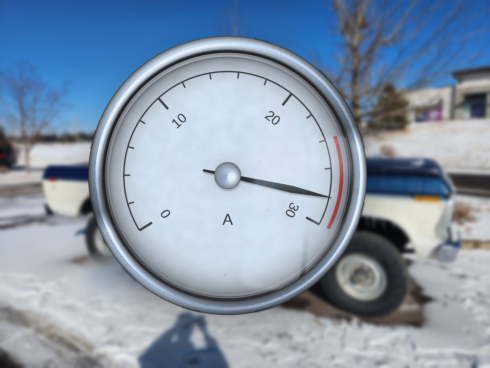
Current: 28 A
